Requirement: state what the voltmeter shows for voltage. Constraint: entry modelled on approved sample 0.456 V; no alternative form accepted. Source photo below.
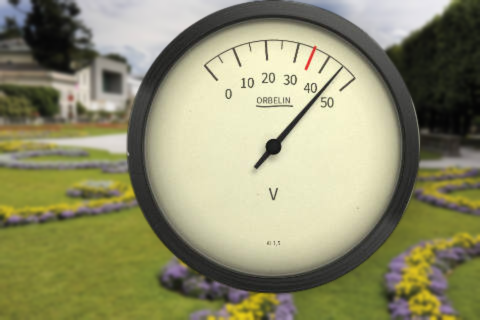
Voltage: 45 V
